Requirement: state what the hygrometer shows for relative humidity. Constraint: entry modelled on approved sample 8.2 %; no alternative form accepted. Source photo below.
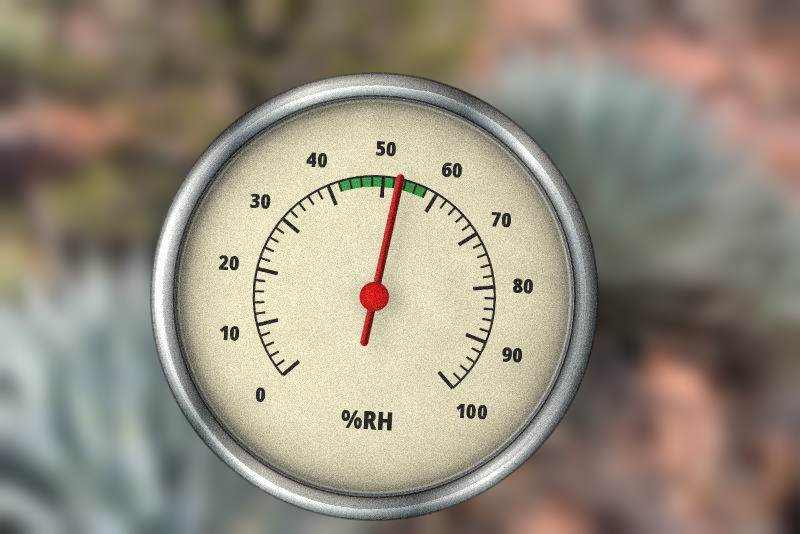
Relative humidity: 53 %
